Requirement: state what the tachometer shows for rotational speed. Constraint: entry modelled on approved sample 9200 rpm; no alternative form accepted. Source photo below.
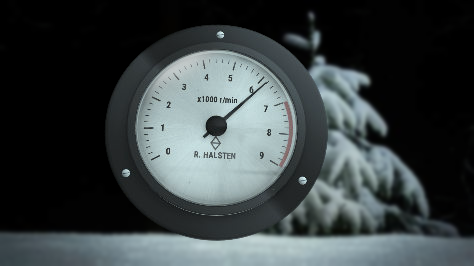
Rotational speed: 6200 rpm
